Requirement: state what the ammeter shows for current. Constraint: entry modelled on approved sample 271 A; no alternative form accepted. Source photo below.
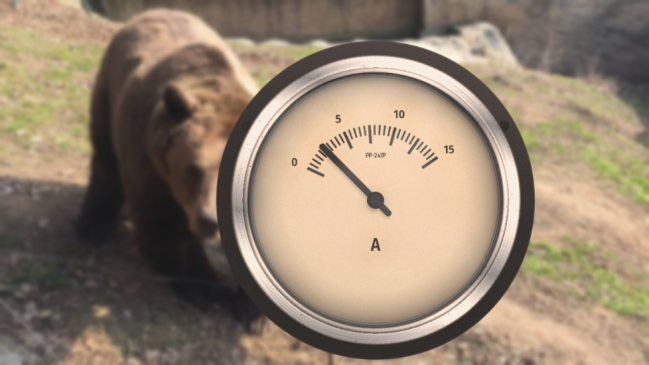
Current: 2.5 A
